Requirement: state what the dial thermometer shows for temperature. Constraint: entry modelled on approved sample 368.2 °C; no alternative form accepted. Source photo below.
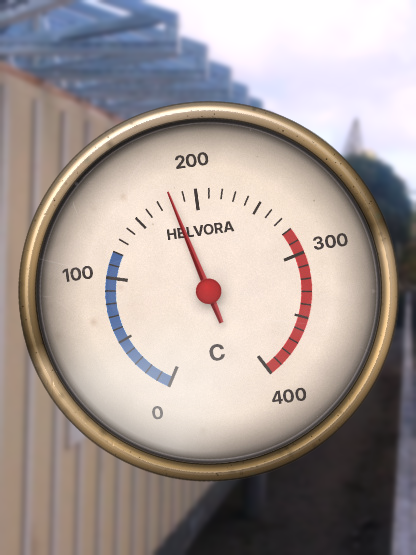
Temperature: 180 °C
